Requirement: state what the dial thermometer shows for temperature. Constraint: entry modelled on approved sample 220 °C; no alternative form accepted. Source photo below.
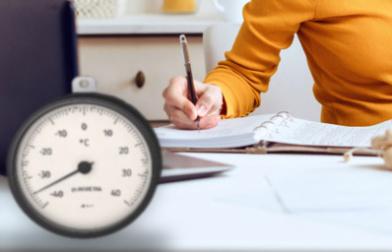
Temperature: -35 °C
